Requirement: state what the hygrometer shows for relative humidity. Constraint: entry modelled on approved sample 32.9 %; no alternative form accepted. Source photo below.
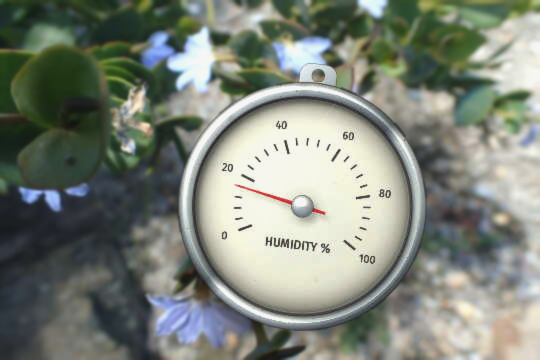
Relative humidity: 16 %
